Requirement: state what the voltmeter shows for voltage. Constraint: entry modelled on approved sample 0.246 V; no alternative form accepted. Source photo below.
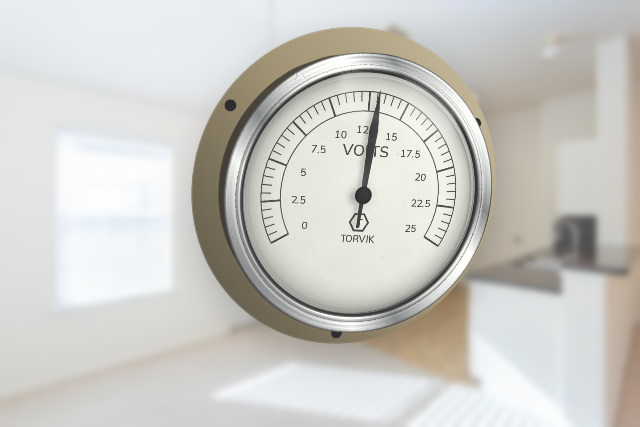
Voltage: 13 V
